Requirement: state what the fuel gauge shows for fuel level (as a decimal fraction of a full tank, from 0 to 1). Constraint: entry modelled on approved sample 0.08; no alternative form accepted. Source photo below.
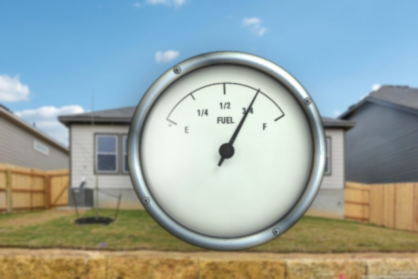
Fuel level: 0.75
